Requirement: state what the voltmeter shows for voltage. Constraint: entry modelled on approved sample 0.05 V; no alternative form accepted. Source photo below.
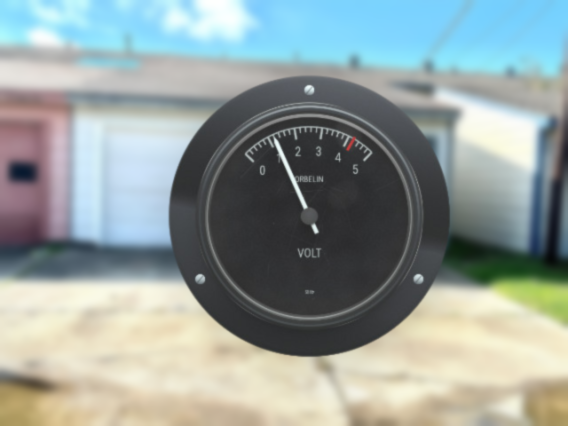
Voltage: 1.2 V
